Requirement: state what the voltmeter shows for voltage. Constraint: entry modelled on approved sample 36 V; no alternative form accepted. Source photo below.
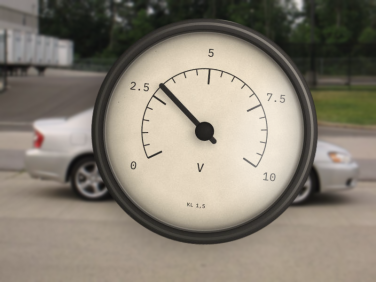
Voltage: 3 V
